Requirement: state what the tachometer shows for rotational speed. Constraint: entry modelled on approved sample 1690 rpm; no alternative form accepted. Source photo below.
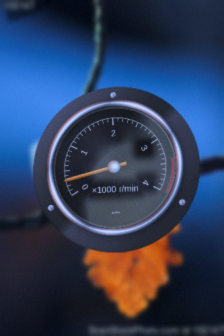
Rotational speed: 300 rpm
